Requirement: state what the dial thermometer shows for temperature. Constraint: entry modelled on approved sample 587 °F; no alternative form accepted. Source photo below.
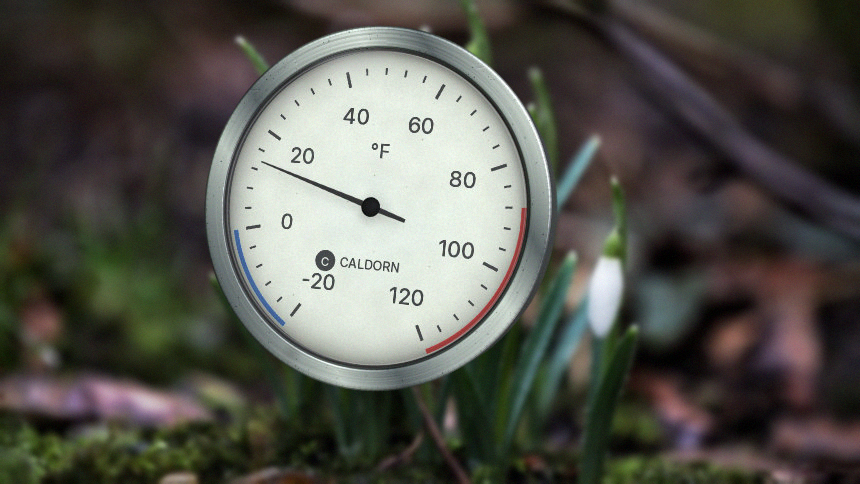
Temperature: 14 °F
